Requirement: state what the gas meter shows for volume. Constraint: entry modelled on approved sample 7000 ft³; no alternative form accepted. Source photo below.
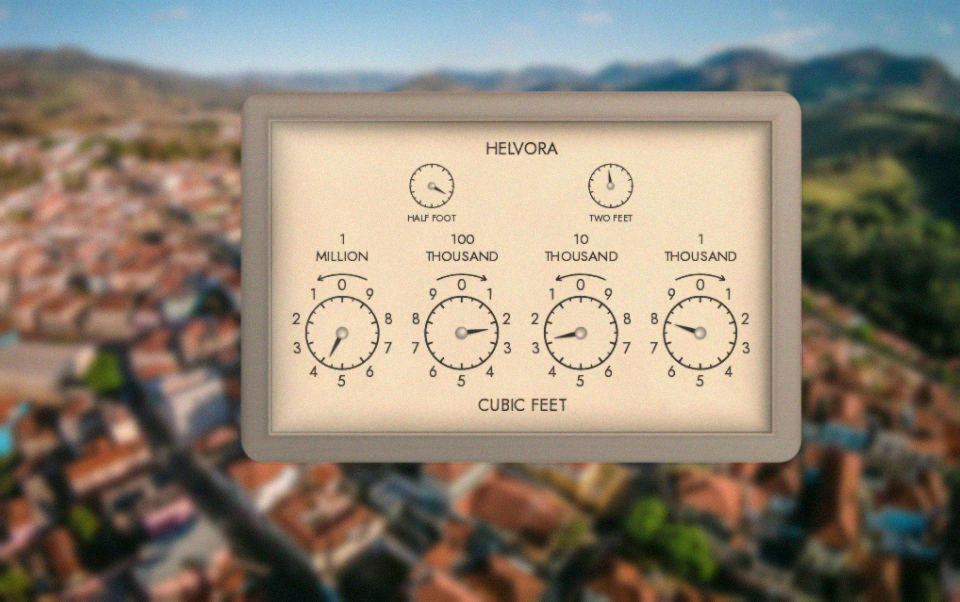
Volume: 422800 ft³
